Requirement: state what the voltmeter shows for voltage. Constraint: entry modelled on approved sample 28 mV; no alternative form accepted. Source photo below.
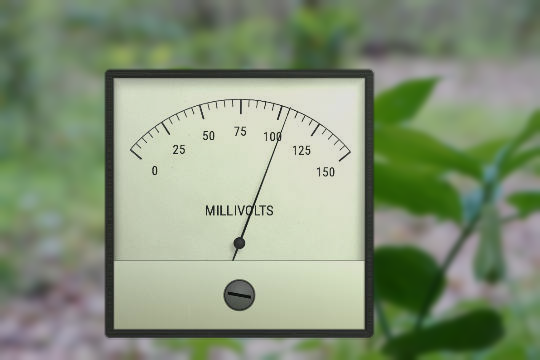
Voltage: 105 mV
